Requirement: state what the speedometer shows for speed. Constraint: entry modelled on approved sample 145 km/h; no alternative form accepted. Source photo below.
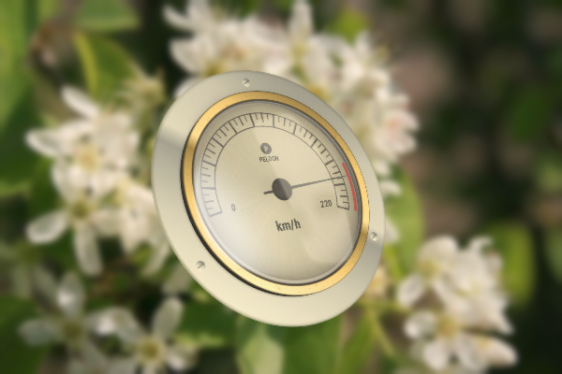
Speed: 195 km/h
